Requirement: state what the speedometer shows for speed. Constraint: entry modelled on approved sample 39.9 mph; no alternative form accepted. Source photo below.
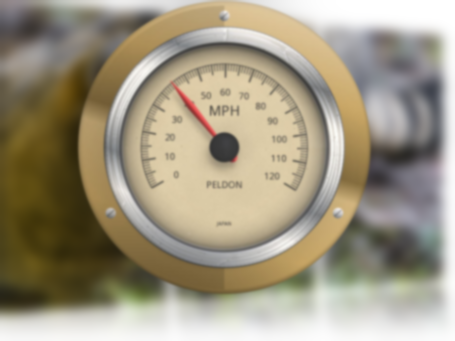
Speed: 40 mph
